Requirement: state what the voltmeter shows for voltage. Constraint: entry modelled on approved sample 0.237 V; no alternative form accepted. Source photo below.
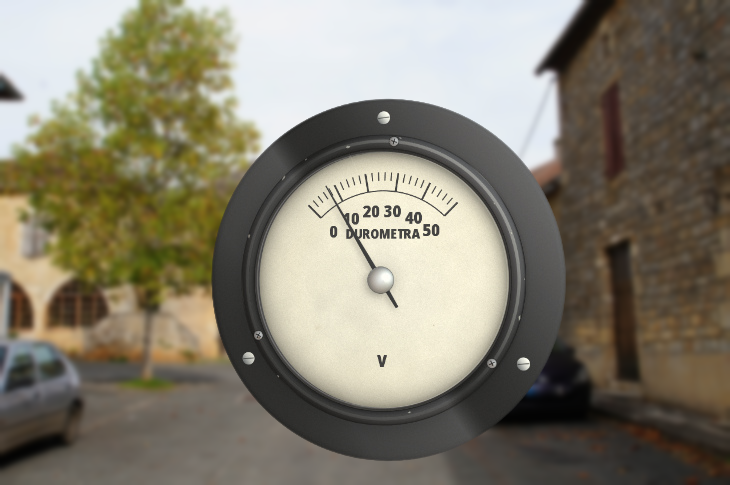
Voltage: 8 V
